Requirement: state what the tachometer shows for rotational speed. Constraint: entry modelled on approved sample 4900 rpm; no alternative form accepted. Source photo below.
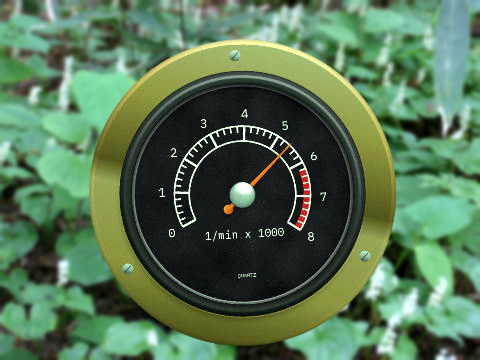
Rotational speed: 5400 rpm
